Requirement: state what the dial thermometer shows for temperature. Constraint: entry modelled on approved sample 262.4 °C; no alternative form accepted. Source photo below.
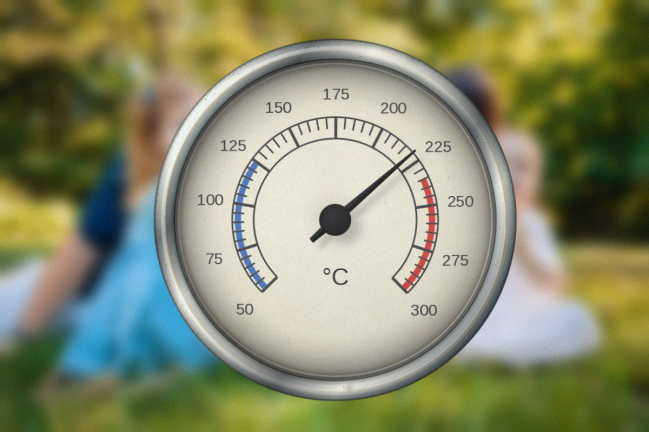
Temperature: 220 °C
